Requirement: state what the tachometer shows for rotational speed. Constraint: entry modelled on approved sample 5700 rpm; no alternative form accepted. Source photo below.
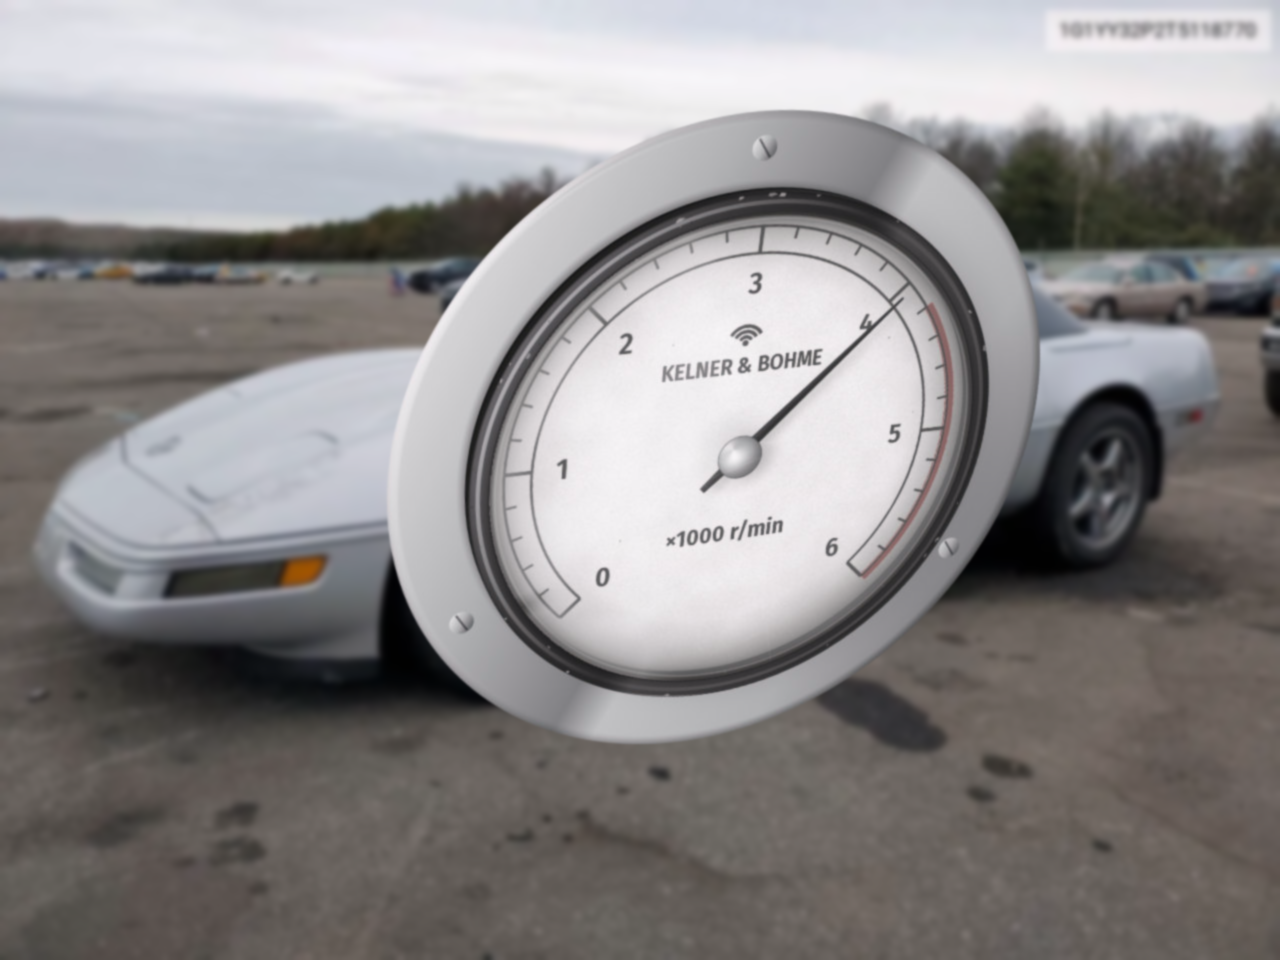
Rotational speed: 4000 rpm
